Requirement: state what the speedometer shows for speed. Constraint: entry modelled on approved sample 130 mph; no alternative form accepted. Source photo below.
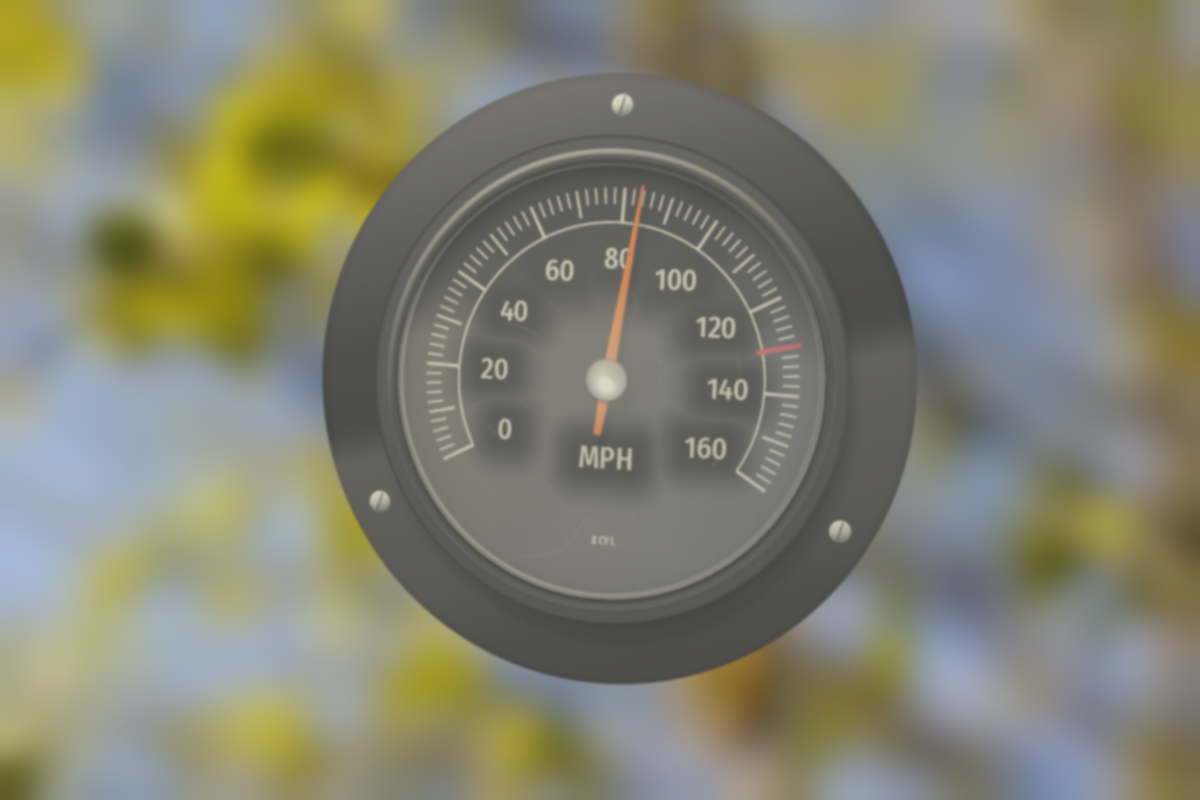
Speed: 84 mph
